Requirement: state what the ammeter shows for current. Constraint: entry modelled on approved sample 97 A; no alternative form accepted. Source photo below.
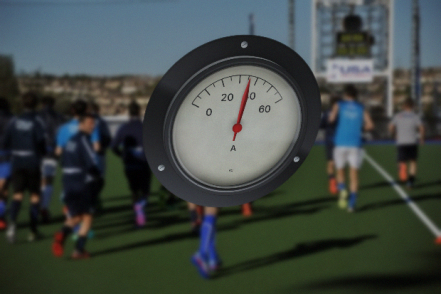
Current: 35 A
